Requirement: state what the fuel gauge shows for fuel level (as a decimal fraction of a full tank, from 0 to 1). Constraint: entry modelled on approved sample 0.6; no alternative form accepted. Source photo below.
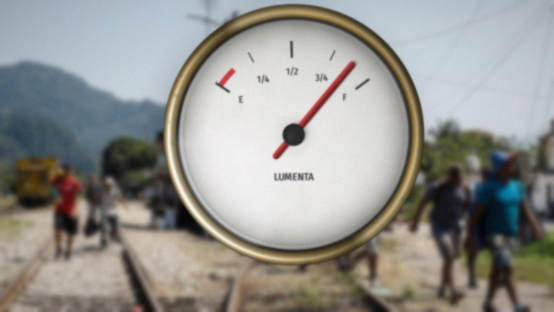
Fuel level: 0.875
